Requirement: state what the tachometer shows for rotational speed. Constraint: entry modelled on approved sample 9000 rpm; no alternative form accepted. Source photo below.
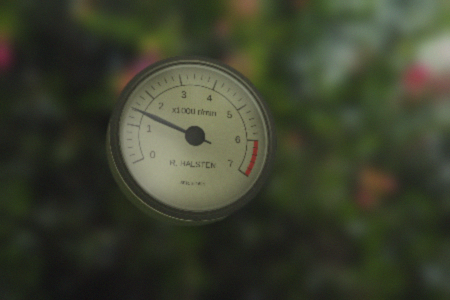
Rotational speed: 1400 rpm
